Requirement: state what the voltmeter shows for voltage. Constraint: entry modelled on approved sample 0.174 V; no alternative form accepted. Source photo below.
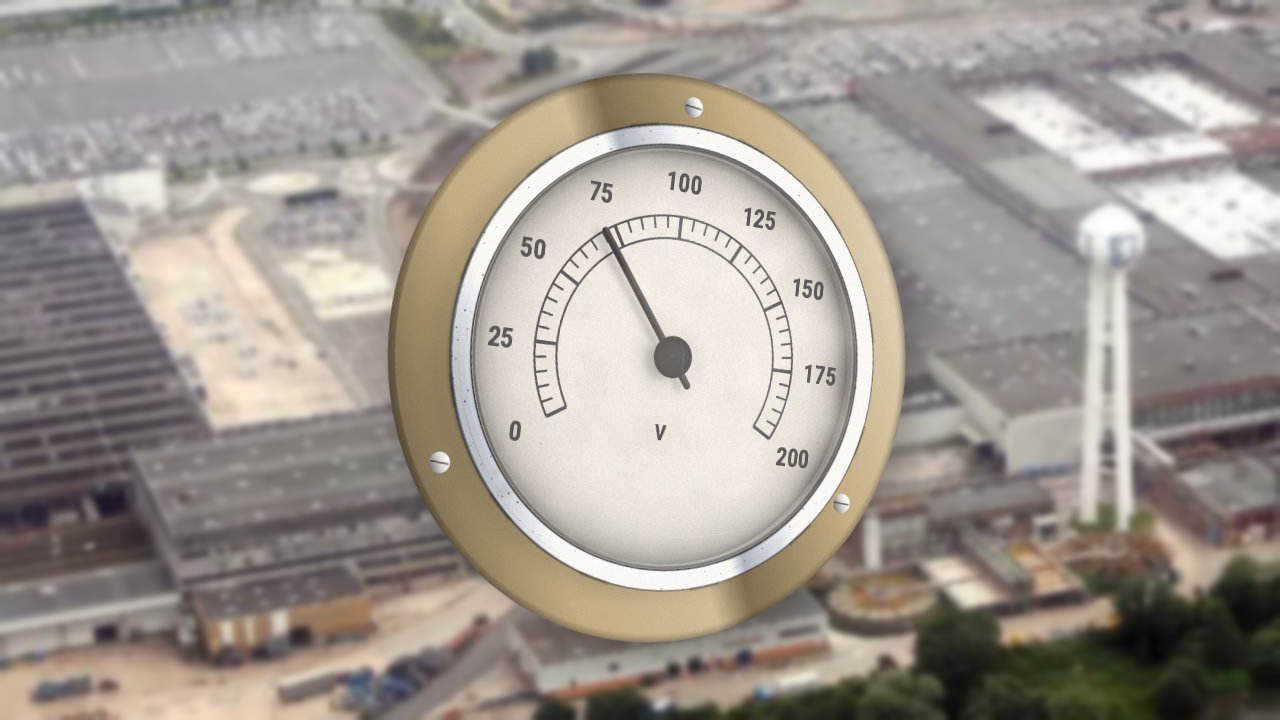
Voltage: 70 V
